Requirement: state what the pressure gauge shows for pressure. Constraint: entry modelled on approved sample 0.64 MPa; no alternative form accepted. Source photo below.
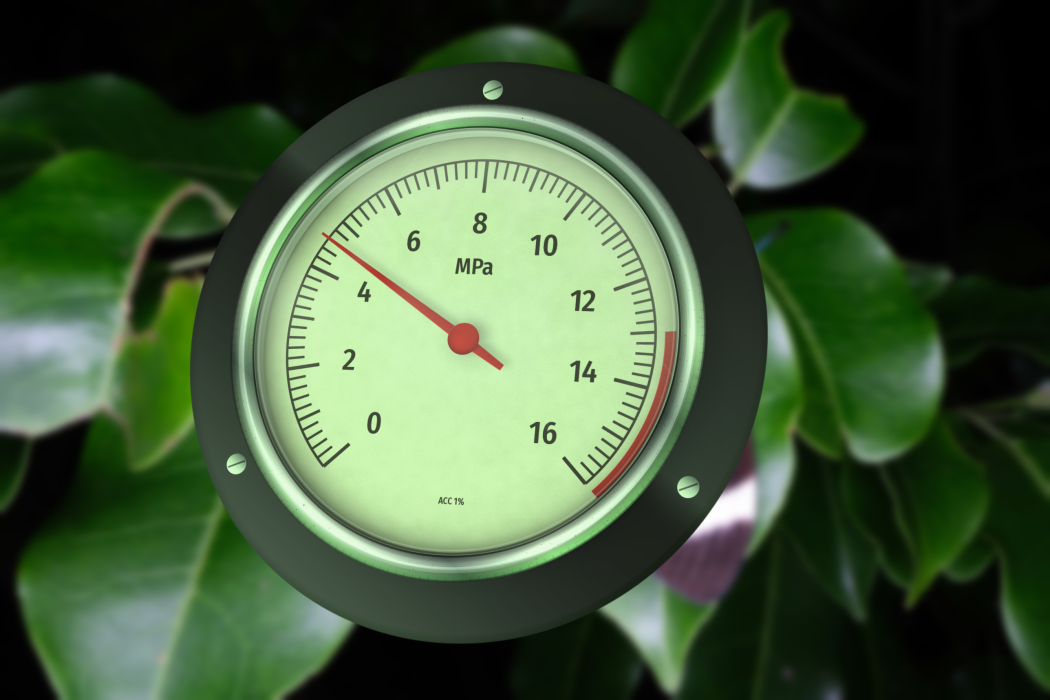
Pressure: 4.6 MPa
